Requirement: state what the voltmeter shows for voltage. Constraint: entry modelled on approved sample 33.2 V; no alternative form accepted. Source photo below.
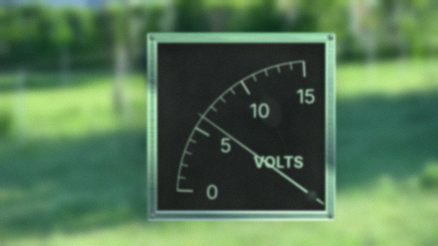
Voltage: 6 V
